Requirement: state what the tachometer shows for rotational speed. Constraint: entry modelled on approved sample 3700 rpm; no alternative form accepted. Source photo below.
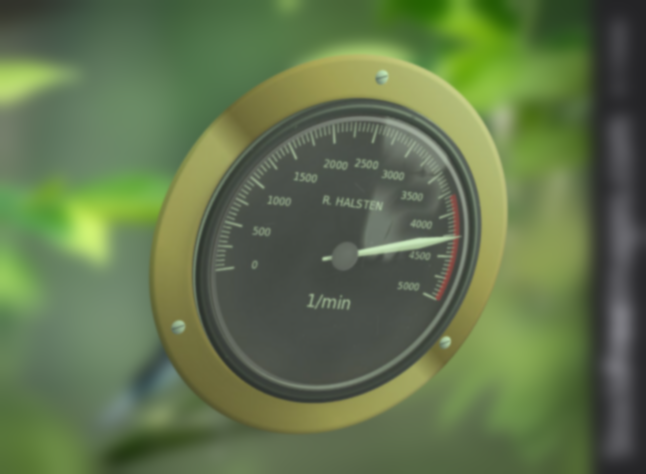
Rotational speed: 4250 rpm
